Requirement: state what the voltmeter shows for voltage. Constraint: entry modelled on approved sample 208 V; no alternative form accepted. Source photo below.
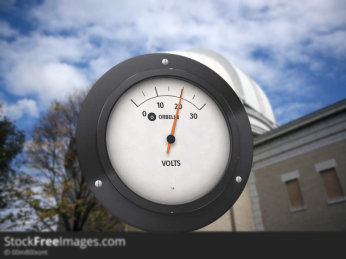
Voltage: 20 V
